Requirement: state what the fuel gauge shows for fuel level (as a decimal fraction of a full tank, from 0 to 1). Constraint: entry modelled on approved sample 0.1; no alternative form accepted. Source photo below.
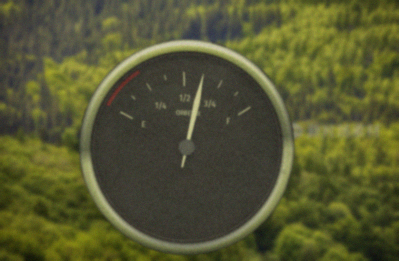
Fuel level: 0.625
